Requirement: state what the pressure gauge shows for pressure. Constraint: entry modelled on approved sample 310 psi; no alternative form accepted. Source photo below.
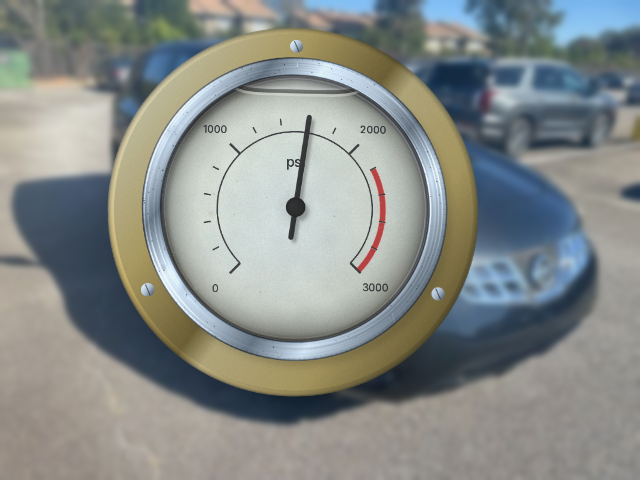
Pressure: 1600 psi
